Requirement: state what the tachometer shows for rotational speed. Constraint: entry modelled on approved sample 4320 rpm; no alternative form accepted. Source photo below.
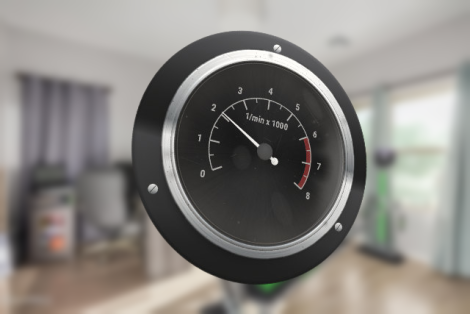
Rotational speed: 2000 rpm
